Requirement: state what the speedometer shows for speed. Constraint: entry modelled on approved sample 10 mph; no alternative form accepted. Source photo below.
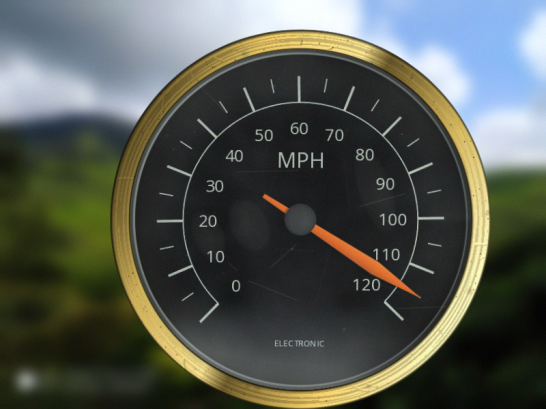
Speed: 115 mph
